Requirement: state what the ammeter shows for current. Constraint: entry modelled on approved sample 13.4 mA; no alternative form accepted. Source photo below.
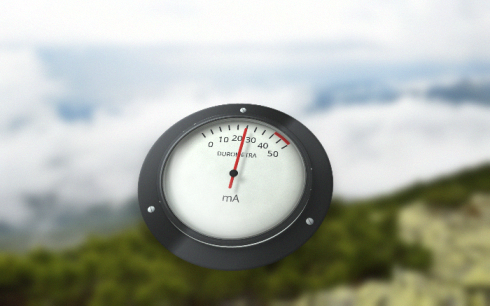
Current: 25 mA
